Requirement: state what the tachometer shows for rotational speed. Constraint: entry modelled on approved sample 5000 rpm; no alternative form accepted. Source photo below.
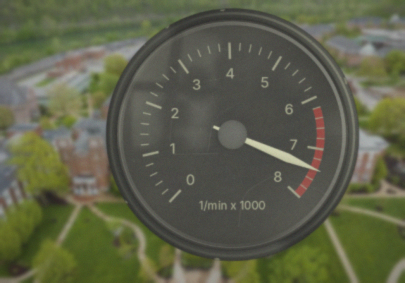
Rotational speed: 7400 rpm
